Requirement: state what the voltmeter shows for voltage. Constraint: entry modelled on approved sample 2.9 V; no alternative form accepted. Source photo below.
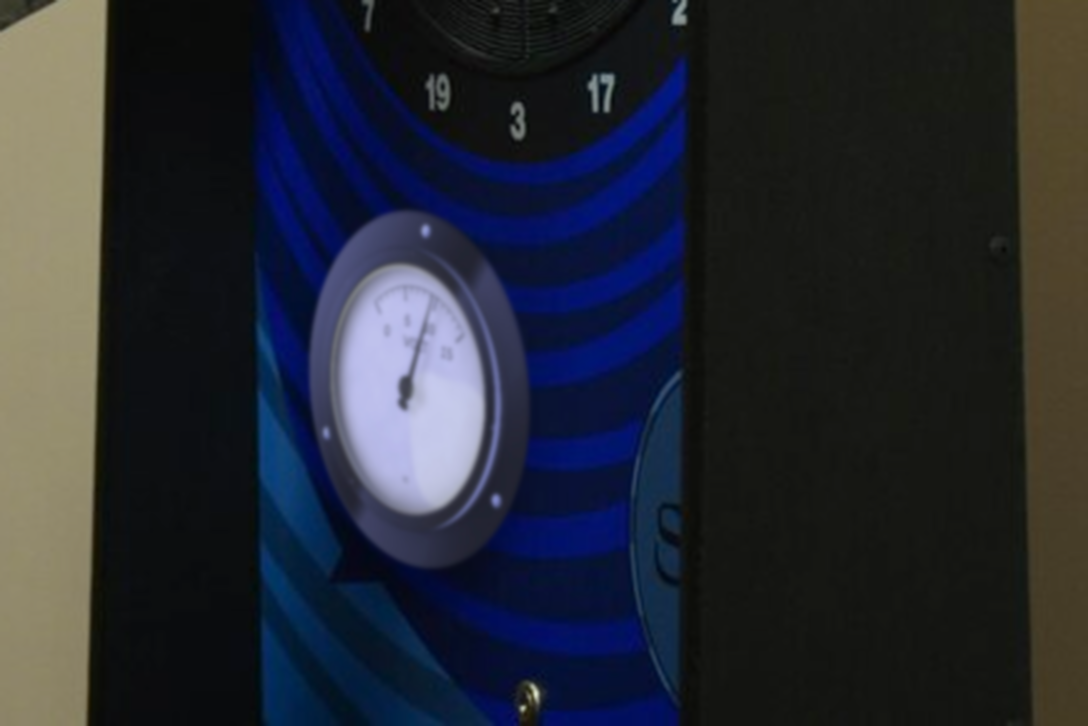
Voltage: 10 V
